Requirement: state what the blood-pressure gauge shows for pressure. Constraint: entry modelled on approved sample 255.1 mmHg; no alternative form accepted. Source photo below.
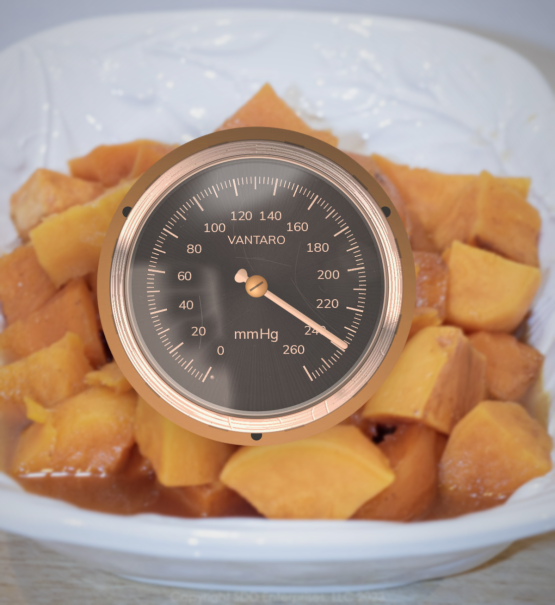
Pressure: 238 mmHg
